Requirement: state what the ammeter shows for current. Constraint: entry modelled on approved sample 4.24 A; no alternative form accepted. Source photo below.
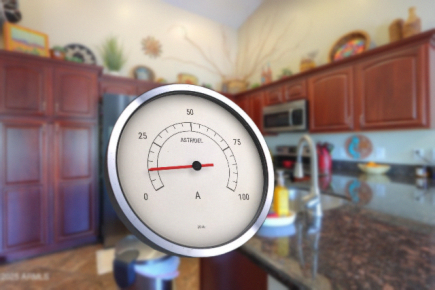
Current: 10 A
